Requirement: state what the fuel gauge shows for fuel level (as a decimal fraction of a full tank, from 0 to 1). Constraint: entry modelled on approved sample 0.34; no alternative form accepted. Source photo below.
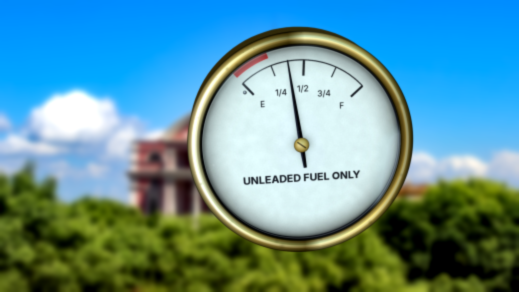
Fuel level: 0.375
